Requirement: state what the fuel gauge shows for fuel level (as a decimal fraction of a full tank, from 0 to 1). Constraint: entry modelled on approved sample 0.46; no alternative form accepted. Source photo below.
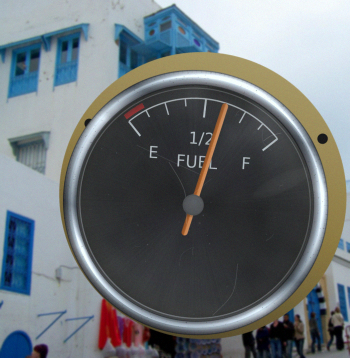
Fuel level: 0.625
